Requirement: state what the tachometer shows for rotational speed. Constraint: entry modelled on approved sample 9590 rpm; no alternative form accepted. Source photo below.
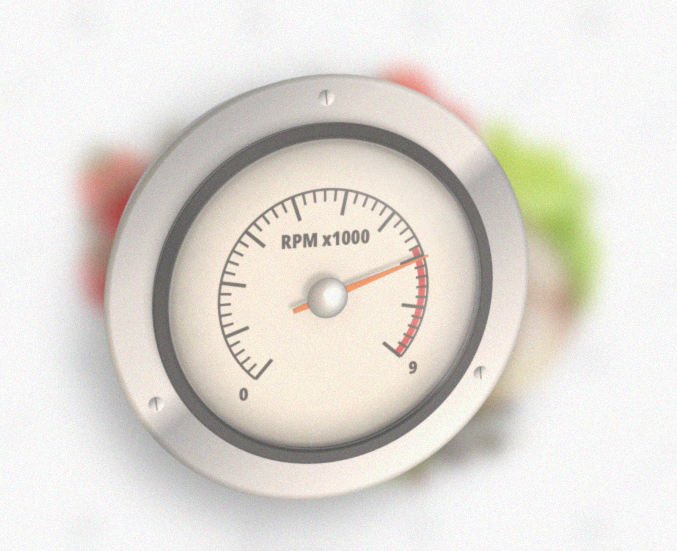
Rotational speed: 7000 rpm
